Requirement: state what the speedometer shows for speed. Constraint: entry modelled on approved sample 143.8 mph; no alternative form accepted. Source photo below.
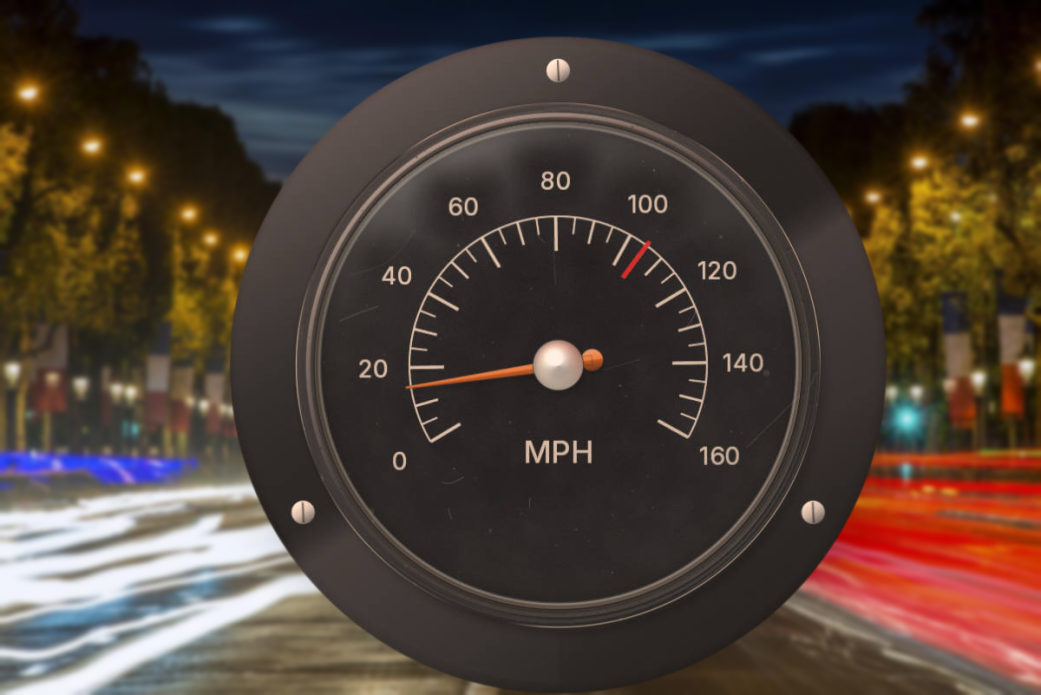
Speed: 15 mph
